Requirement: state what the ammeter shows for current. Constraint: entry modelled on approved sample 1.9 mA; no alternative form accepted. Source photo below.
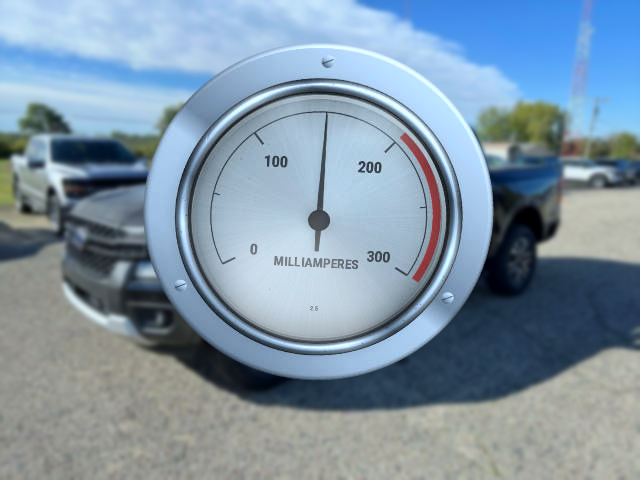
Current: 150 mA
